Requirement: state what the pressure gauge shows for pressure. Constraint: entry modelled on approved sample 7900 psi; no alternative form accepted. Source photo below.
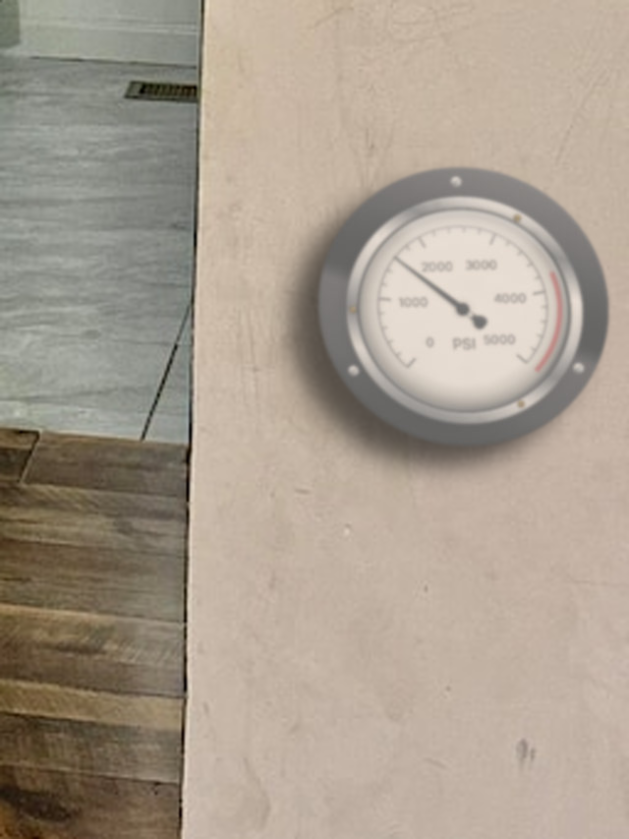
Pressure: 1600 psi
